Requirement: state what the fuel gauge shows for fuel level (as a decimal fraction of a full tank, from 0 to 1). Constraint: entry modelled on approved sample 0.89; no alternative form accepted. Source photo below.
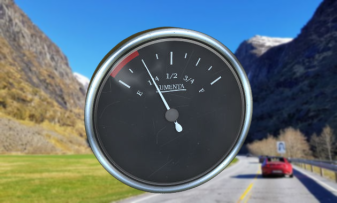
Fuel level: 0.25
